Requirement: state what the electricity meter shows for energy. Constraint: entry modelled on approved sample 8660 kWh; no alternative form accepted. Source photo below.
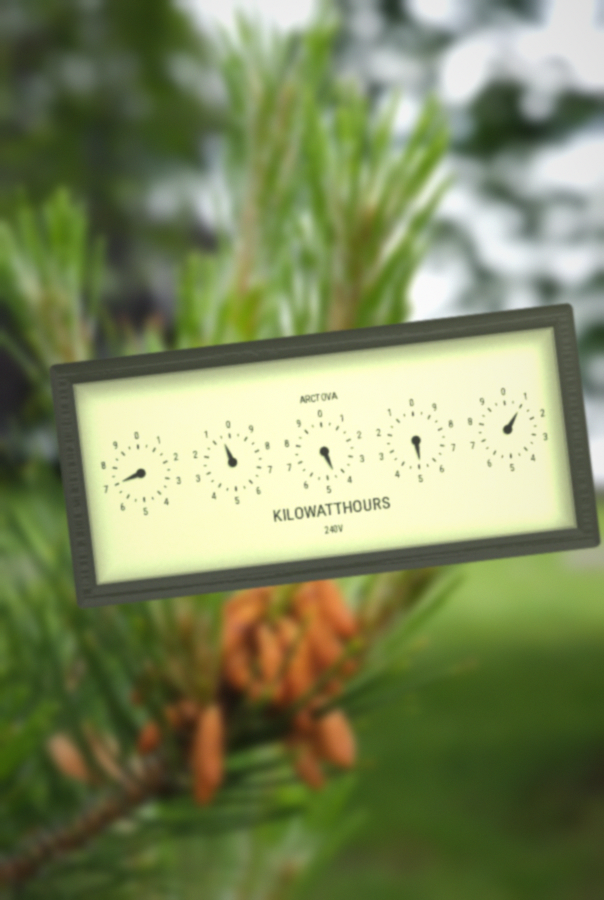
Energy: 70451 kWh
